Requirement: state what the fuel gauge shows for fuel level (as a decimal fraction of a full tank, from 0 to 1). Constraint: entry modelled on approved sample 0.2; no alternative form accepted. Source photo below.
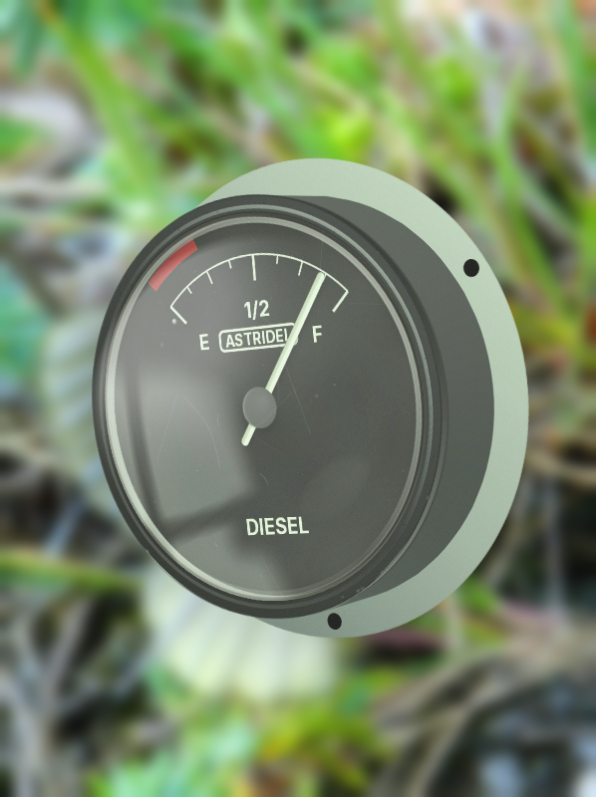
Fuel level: 0.875
